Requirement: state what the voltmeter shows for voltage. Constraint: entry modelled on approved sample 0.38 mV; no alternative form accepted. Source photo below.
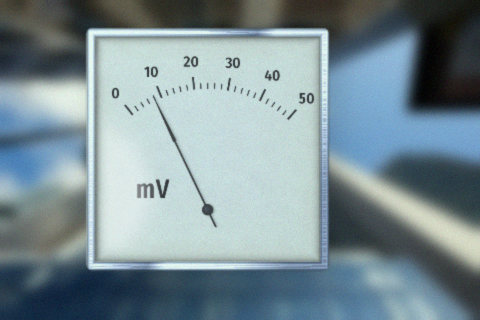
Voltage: 8 mV
